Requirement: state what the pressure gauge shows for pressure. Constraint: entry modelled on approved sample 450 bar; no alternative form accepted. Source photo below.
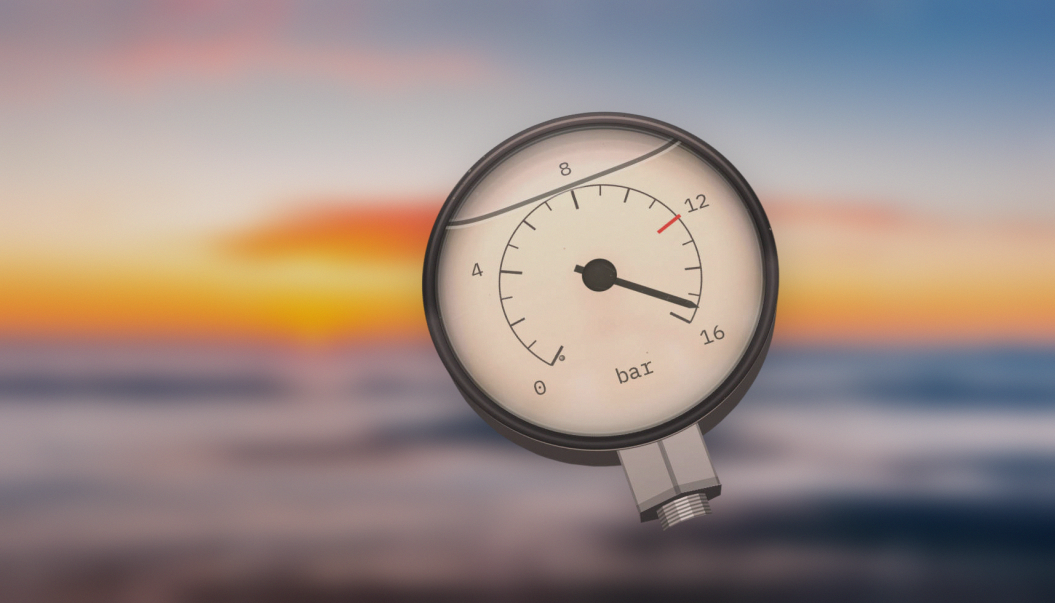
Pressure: 15.5 bar
